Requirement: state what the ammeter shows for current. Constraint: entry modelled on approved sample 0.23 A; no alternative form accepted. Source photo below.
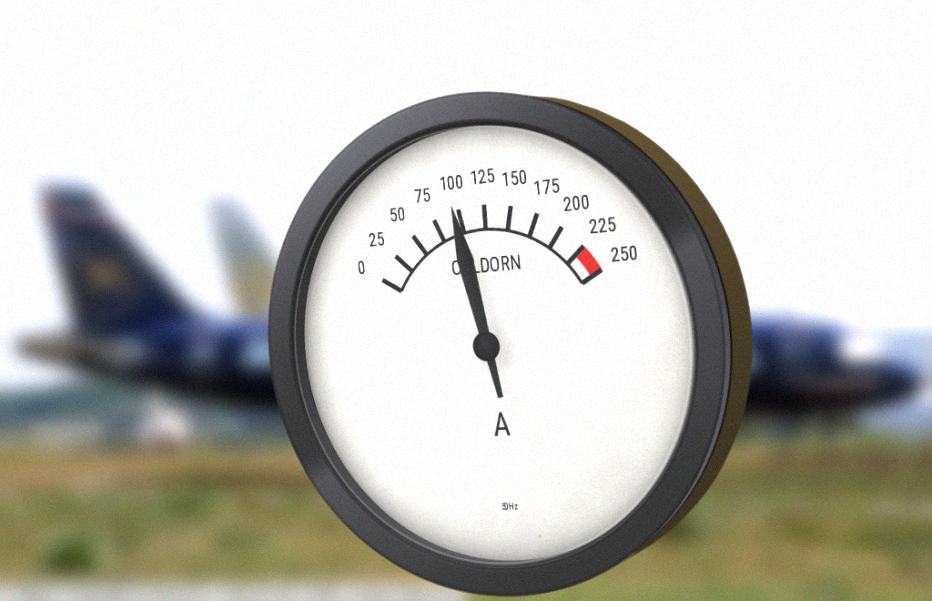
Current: 100 A
